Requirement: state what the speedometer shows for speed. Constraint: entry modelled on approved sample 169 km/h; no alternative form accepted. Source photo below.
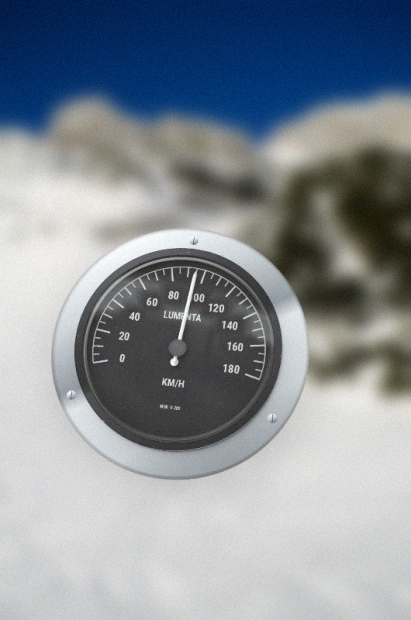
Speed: 95 km/h
